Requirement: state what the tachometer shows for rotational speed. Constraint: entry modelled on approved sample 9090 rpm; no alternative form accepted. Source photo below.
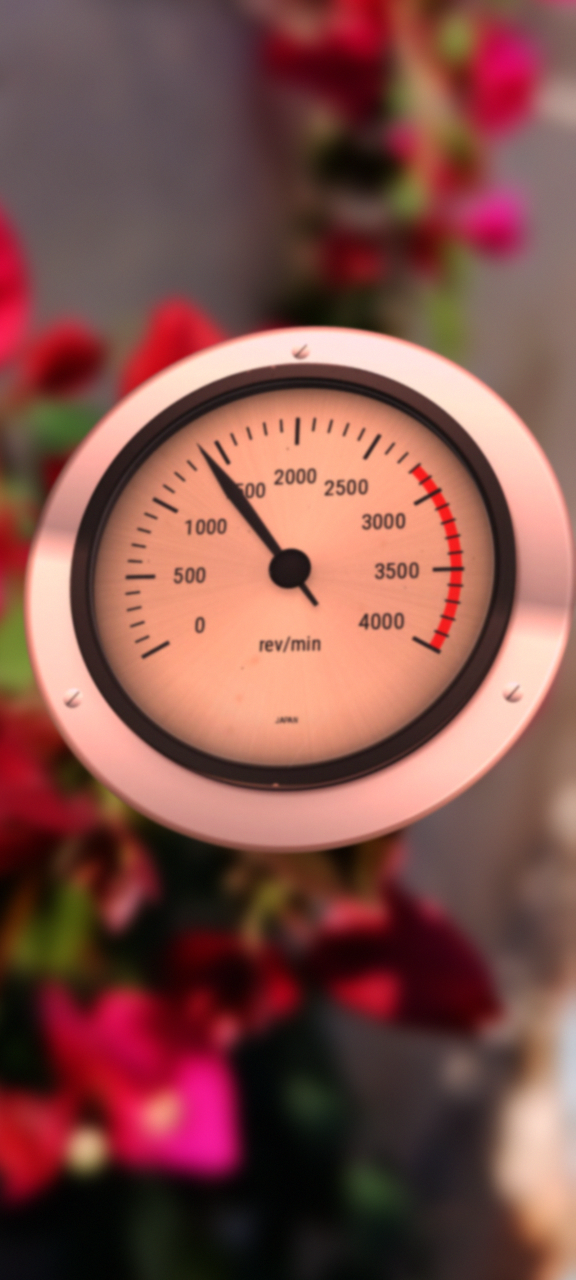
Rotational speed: 1400 rpm
